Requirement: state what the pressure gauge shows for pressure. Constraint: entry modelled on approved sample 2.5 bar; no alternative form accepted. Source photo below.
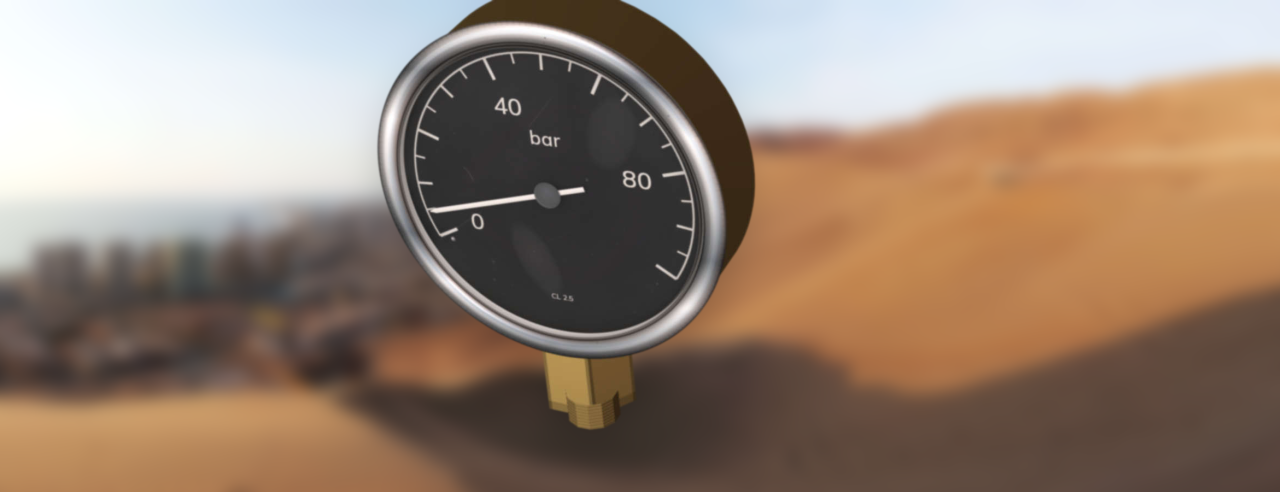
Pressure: 5 bar
